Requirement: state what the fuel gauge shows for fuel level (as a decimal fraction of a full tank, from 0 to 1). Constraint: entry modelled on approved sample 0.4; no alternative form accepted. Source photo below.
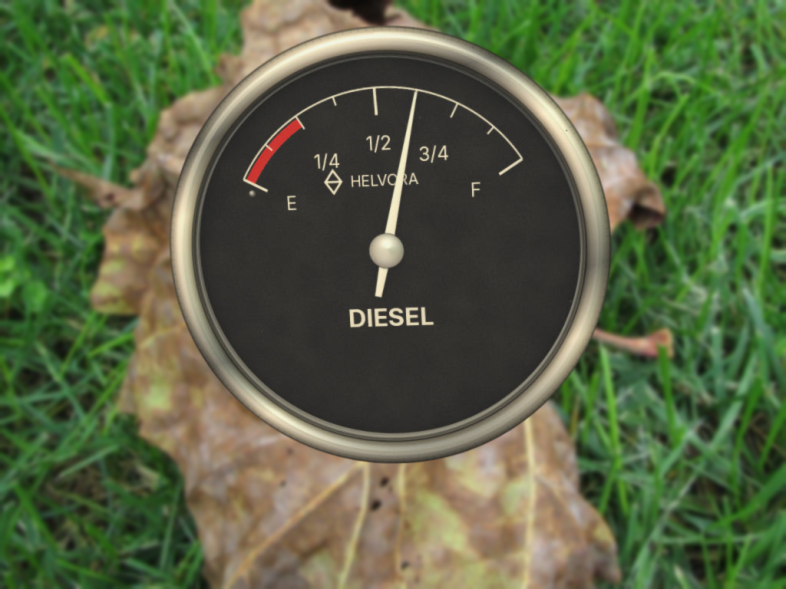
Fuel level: 0.625
